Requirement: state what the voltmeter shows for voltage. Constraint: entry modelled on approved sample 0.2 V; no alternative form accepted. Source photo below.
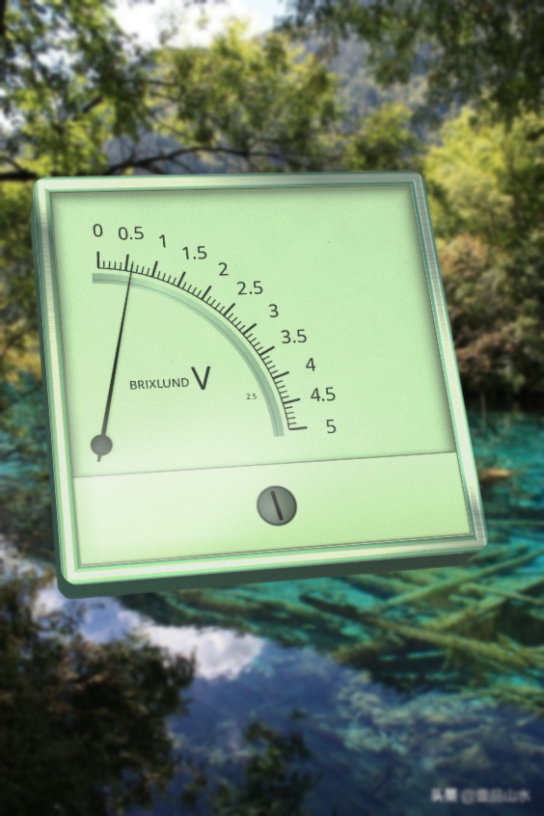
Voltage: 0.6 V
